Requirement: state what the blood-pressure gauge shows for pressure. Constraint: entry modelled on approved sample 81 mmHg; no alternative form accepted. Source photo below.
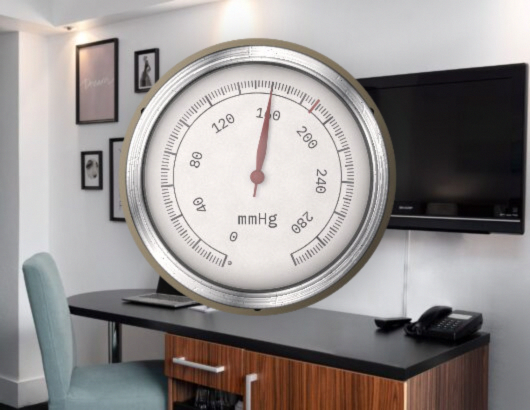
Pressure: 160 mmHg
